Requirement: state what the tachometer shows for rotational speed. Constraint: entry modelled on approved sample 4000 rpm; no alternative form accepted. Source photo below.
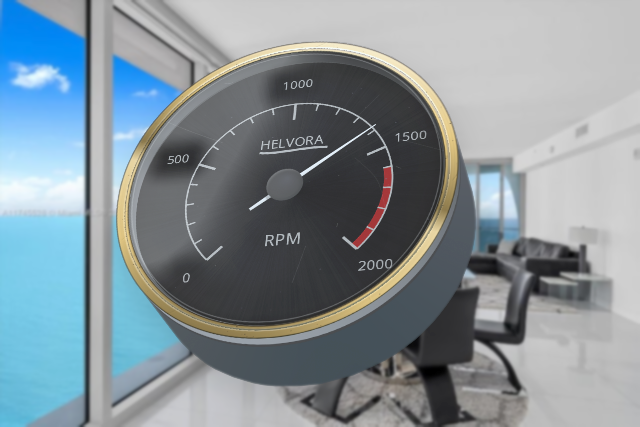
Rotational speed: 1400 rpm
